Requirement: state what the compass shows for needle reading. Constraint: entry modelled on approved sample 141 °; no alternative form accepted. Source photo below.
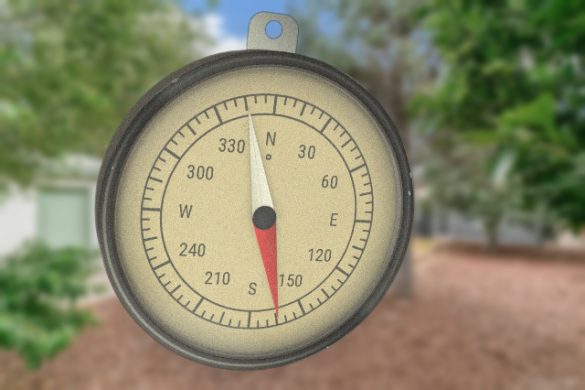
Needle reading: 165 °
